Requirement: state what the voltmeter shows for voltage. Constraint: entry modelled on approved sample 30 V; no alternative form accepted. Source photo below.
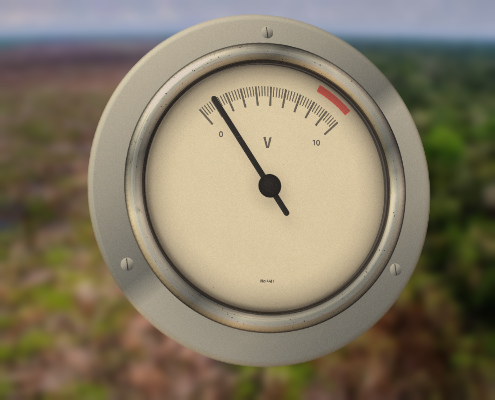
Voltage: 1 V
